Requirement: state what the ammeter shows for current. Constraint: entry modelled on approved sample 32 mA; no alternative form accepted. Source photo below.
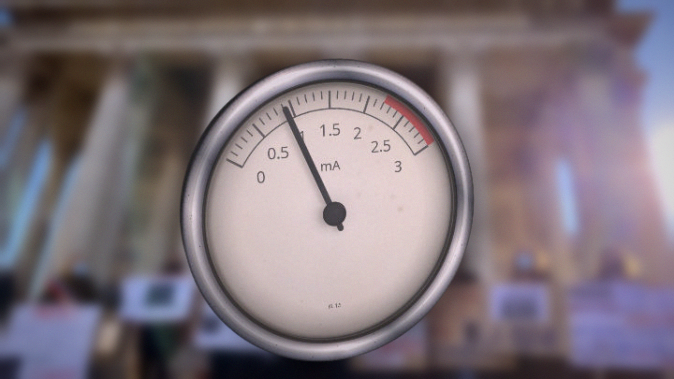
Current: 0.9 mA
